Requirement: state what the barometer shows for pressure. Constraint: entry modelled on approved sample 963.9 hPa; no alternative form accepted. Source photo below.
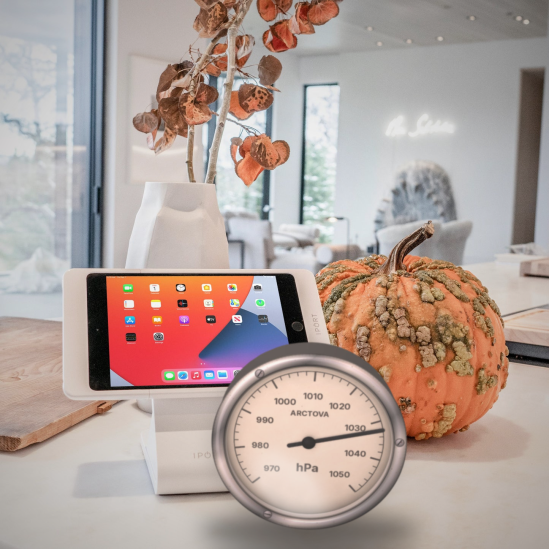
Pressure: 1032 hPa
